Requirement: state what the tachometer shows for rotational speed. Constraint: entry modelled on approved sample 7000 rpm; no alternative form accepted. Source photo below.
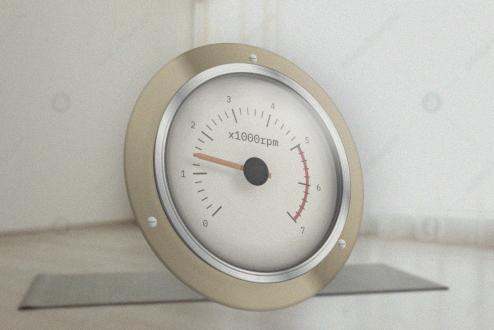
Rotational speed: 1400 rpm
